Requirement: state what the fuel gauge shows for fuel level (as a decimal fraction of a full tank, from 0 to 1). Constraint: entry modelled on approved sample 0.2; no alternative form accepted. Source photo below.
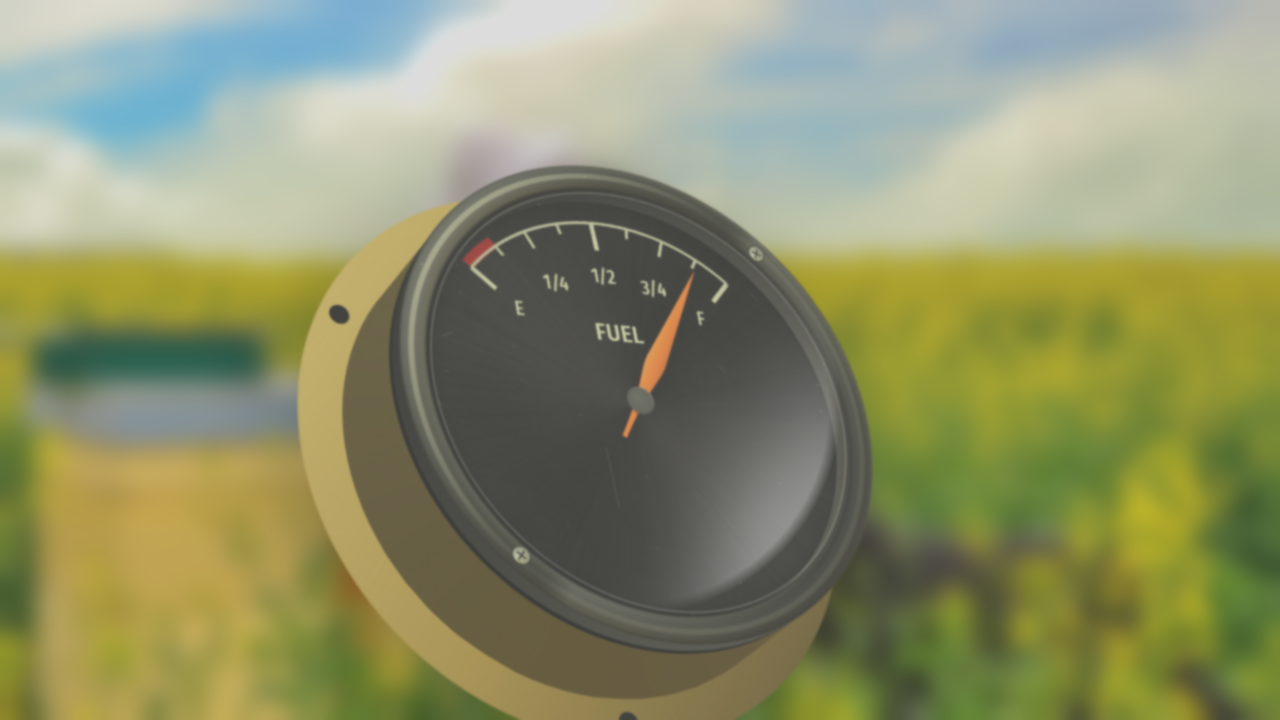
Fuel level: 0.875
